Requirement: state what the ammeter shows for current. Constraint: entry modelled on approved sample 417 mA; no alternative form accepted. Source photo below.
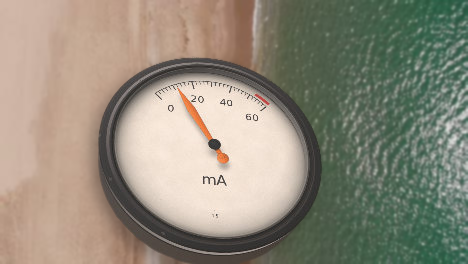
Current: 10 mA
